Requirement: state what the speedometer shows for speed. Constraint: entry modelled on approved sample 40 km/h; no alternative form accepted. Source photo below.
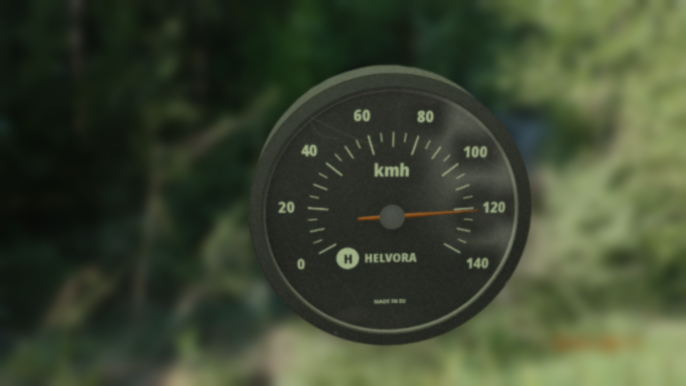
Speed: 120 km/h
